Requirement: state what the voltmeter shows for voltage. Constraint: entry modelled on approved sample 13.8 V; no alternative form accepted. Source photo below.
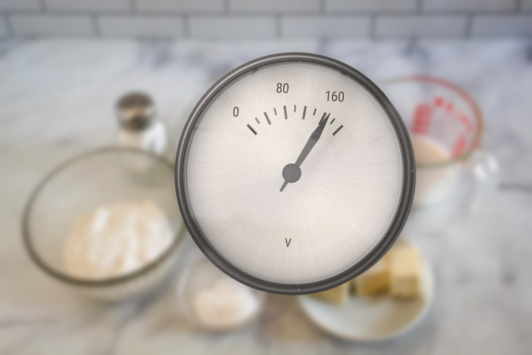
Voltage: 170 V
